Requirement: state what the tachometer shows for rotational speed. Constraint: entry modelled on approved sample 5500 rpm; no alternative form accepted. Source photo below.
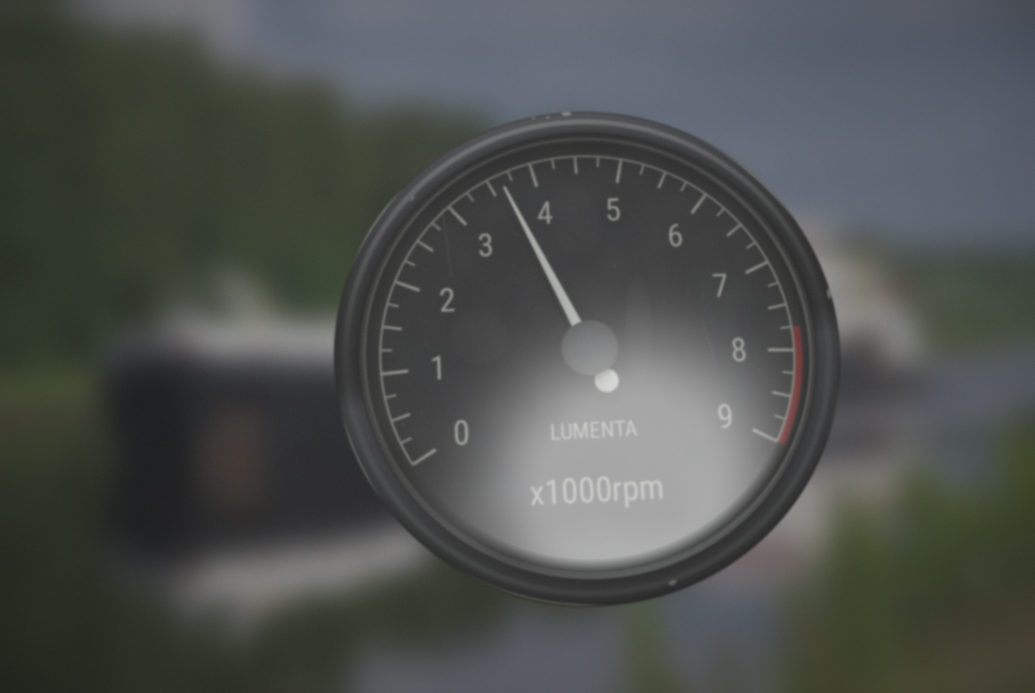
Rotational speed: 3625 rpm
